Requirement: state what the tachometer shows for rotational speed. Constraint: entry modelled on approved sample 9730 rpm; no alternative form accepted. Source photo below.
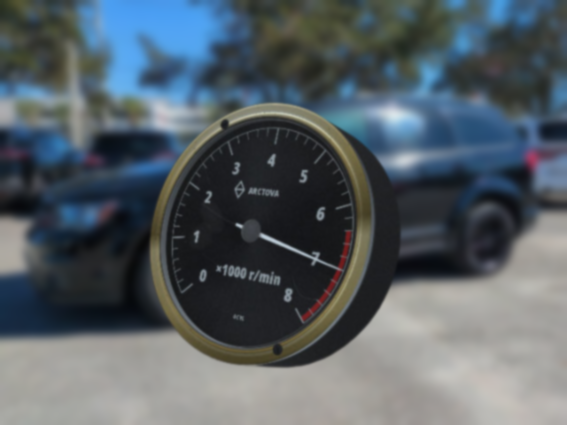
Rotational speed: 7000 rpm
